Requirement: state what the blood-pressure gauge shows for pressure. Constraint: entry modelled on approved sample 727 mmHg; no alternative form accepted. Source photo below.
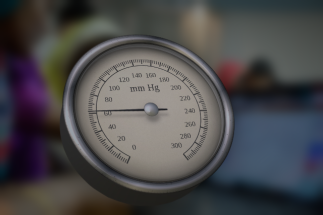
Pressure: 60 mmHg
